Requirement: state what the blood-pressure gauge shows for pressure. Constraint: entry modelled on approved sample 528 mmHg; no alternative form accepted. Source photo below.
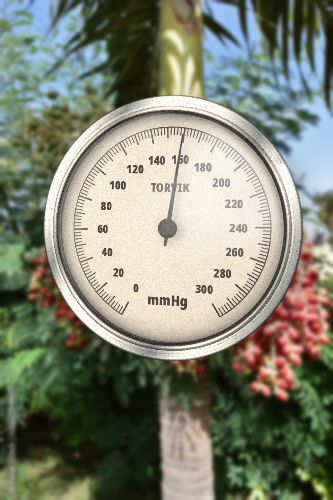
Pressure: 160 mmHg
